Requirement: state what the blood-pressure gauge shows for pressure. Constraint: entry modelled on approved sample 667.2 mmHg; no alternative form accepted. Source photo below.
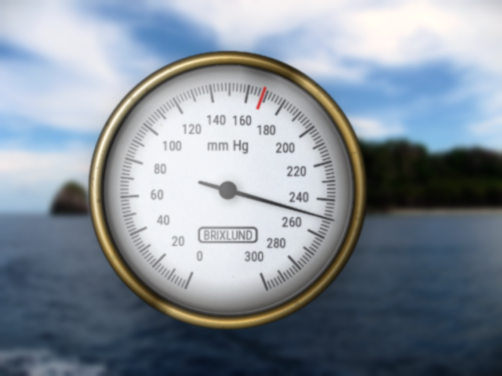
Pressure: 250 mmHg
